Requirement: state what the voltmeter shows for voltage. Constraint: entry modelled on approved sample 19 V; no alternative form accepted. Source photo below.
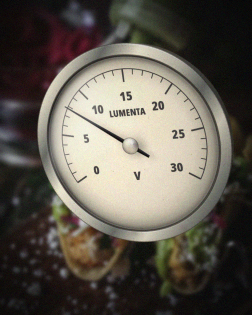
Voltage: 8 V
